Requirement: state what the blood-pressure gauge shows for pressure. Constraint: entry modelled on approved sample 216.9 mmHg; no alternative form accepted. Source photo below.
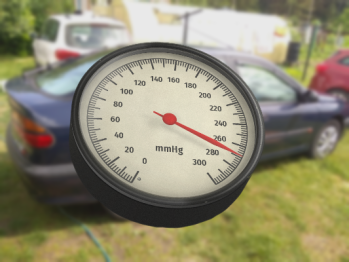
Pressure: 270 mmHg
